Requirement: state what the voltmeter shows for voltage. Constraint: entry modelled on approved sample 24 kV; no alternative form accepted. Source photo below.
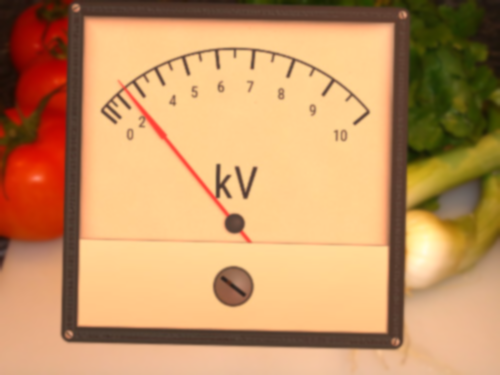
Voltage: 2.5 kV
